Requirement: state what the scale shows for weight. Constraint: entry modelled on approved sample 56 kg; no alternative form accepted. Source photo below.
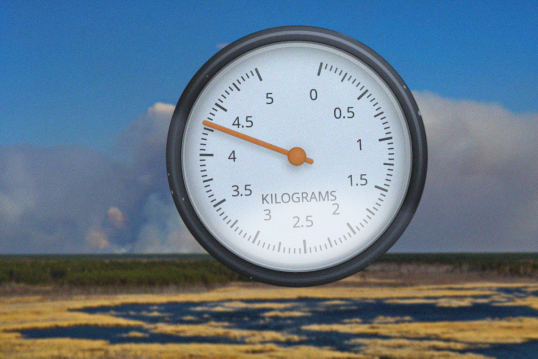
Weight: 4.3 kg
